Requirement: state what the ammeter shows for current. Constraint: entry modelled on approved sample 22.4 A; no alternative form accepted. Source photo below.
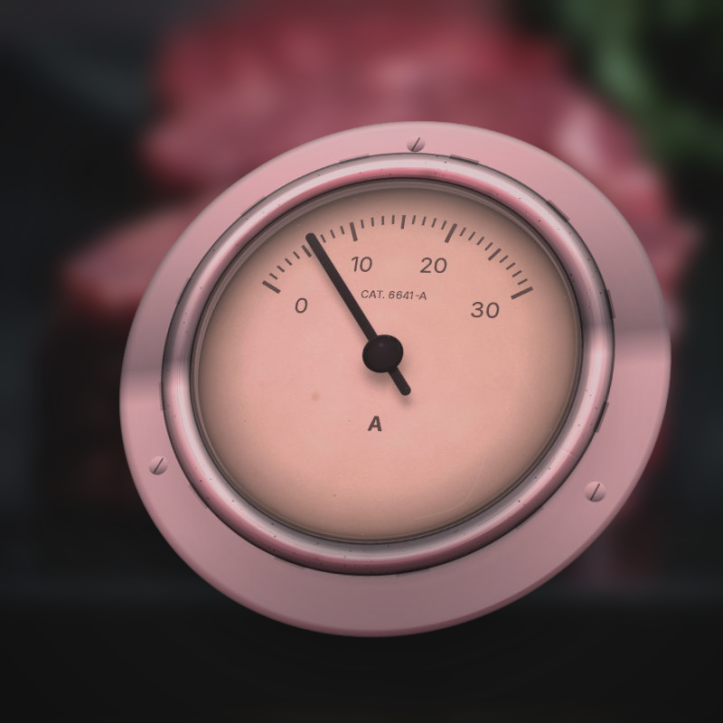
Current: 6 A
